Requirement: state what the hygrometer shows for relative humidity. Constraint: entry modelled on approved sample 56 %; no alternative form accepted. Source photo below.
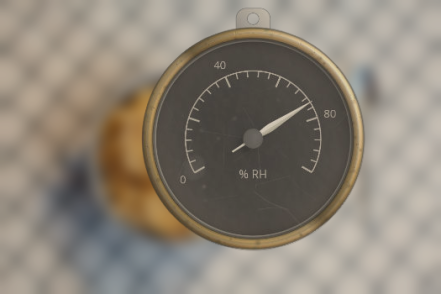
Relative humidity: 74 %
